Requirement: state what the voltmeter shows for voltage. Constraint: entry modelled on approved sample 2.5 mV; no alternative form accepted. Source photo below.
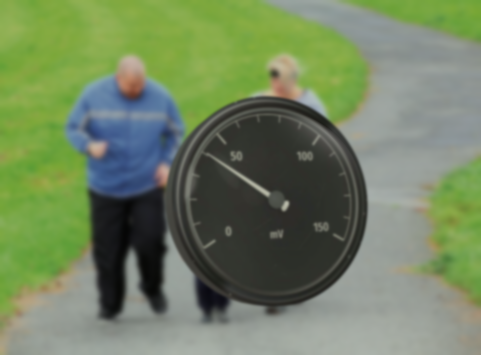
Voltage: 40 mV
